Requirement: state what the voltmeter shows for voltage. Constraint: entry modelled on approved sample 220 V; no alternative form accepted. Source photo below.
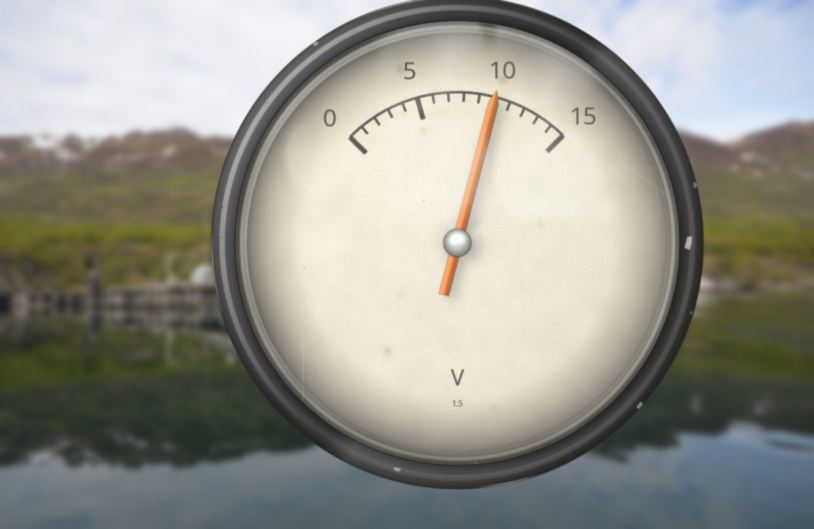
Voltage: 10 V
